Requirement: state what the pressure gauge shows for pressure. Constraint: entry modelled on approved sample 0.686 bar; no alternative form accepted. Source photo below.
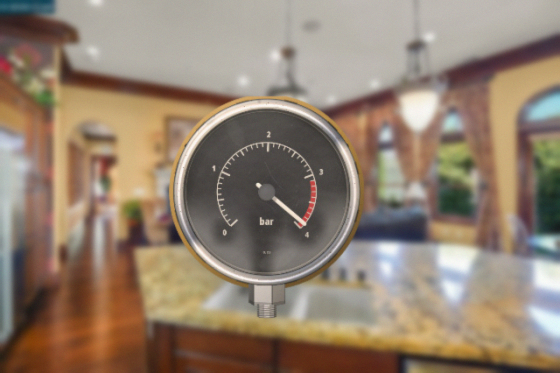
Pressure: 3.9 bar
